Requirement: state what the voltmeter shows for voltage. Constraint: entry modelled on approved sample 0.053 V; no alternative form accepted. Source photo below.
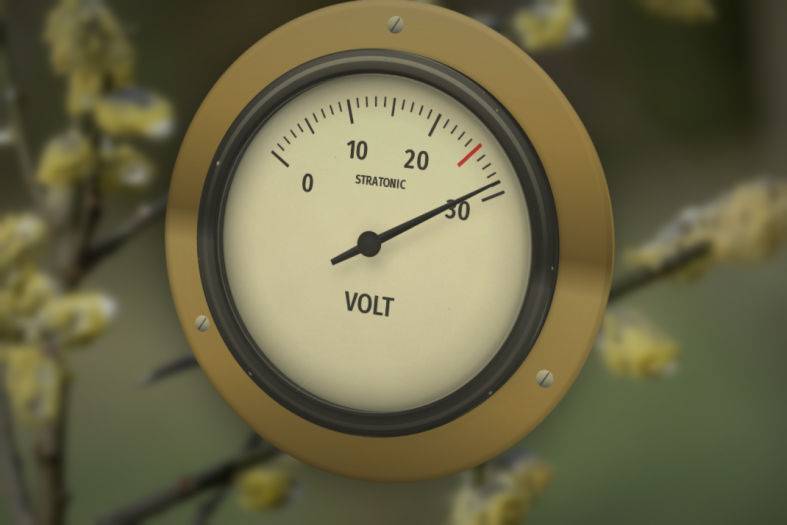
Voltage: 29 V
